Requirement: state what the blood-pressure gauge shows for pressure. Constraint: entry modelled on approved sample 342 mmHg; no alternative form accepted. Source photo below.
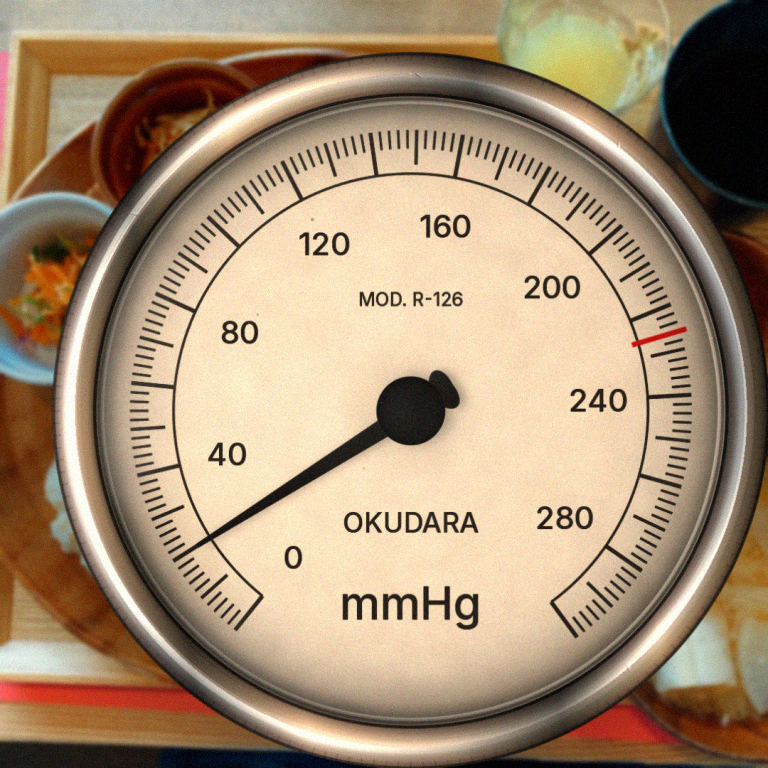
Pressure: 20 mmHg
